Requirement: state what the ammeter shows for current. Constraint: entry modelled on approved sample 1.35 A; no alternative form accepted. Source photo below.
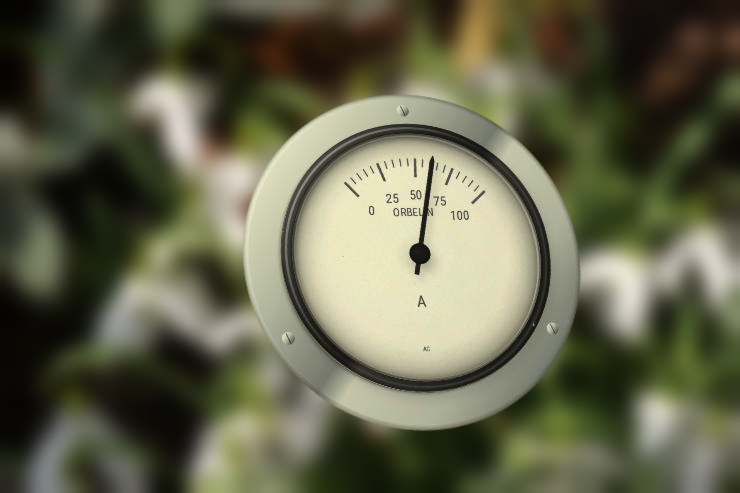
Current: 60 A
